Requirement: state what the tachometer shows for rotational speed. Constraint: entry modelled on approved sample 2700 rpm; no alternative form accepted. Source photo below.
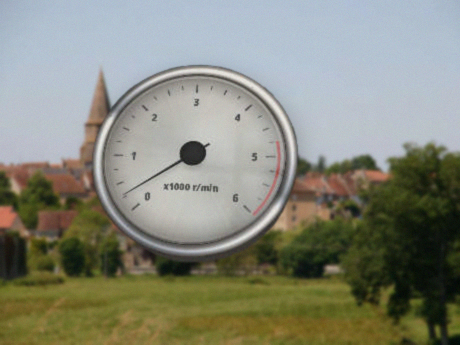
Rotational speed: 250 rpm
